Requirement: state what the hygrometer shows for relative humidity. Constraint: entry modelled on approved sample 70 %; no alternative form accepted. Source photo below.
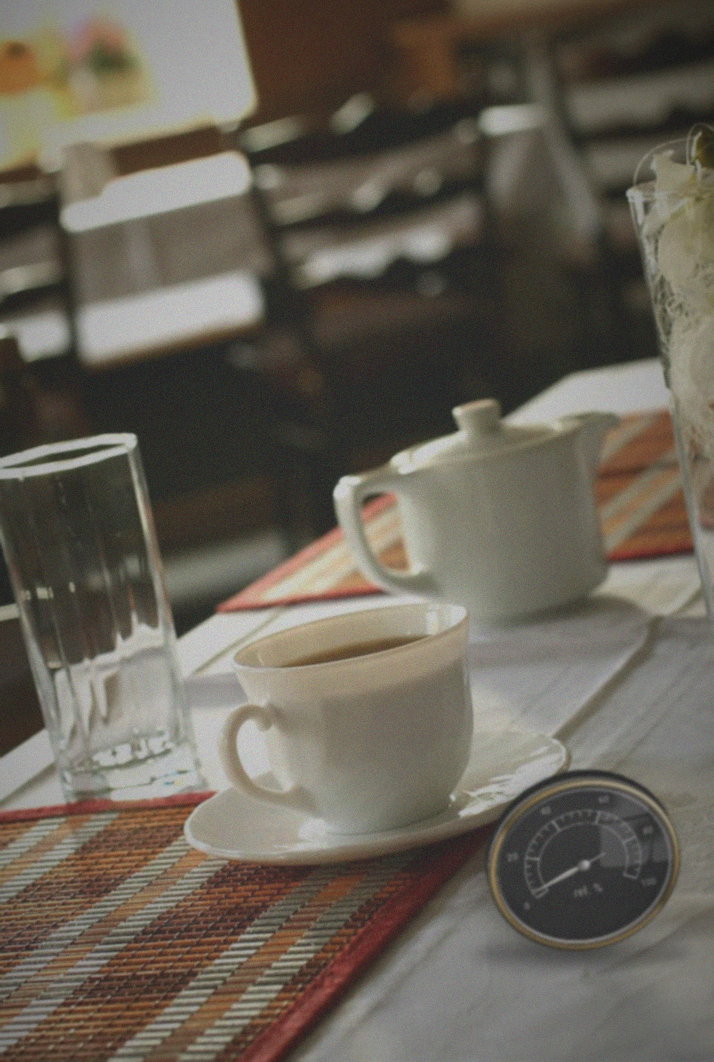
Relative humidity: 4 %
